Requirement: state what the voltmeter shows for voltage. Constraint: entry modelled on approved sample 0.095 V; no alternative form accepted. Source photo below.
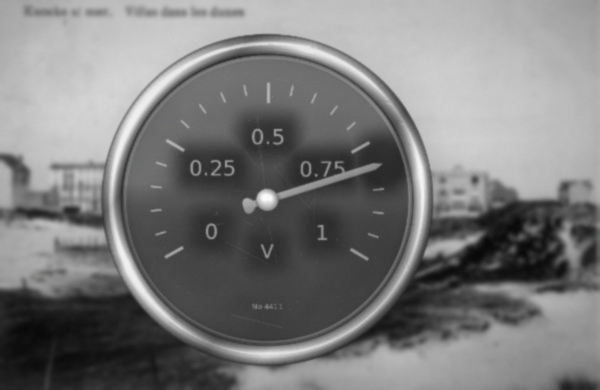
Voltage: 0.8 V
